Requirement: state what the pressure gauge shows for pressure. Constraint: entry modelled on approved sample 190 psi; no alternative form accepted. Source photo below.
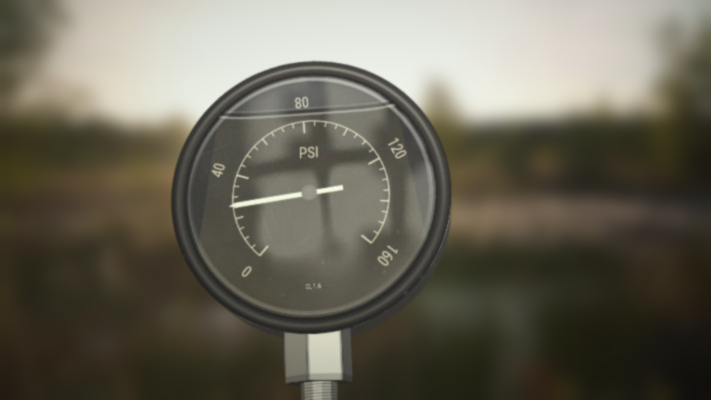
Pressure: 25 psi
